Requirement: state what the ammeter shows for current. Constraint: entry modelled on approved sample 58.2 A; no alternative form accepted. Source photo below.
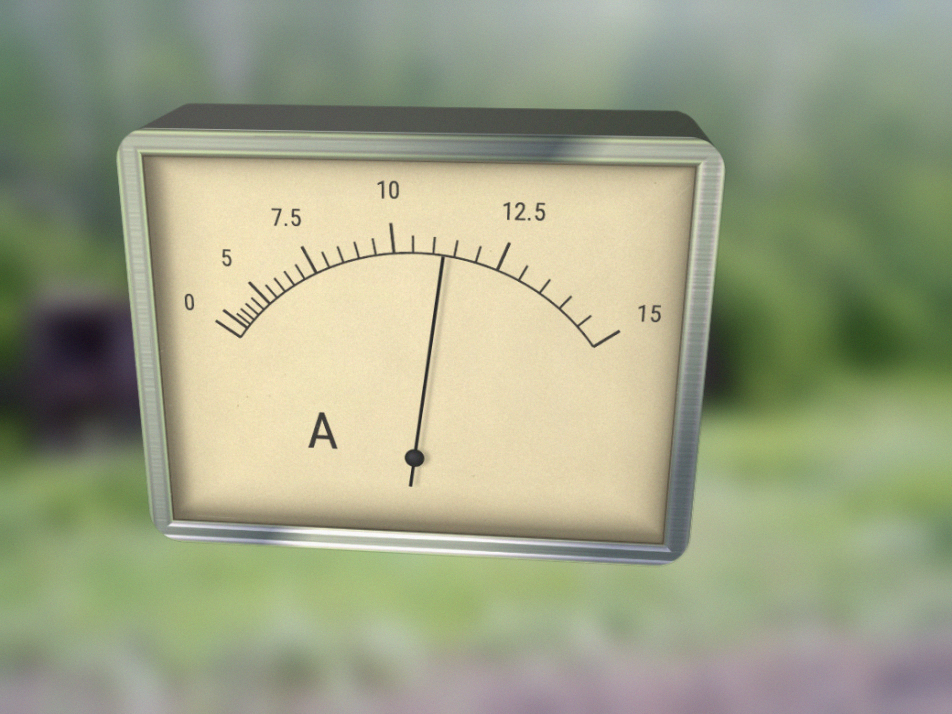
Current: 11.25 A
